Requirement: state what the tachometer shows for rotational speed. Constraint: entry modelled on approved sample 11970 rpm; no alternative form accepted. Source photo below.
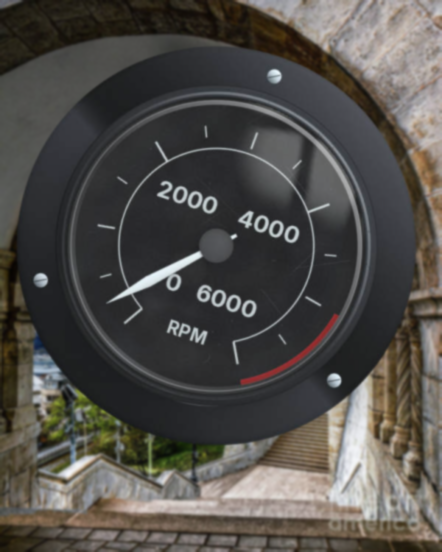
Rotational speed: 250 rpm
